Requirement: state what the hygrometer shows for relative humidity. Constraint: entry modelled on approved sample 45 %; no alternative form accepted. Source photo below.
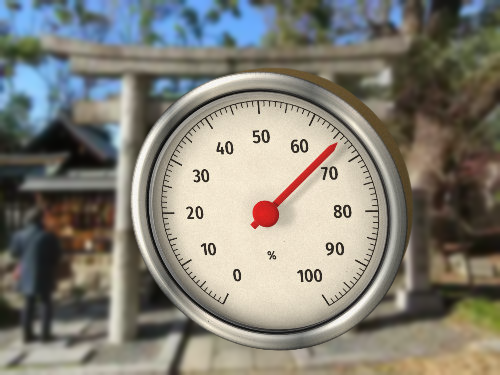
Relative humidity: 66 %
